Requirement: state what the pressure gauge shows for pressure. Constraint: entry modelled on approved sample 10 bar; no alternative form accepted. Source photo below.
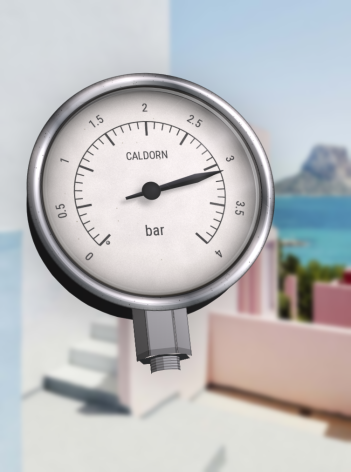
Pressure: 3.1 bar
